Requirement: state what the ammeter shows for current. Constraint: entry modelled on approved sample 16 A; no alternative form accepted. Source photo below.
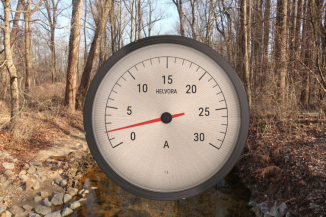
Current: 2 A
